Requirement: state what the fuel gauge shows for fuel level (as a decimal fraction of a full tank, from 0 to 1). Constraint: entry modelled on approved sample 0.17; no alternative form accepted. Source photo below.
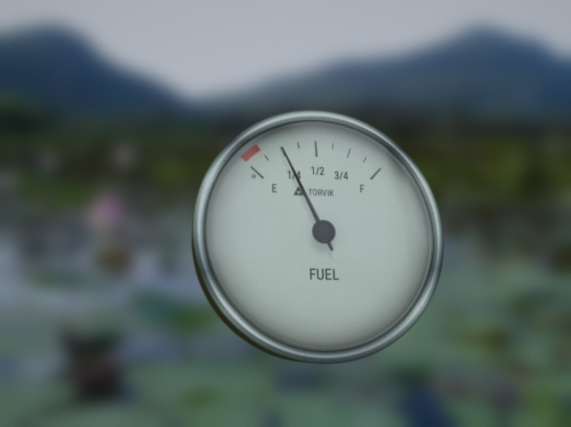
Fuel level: 0.25
